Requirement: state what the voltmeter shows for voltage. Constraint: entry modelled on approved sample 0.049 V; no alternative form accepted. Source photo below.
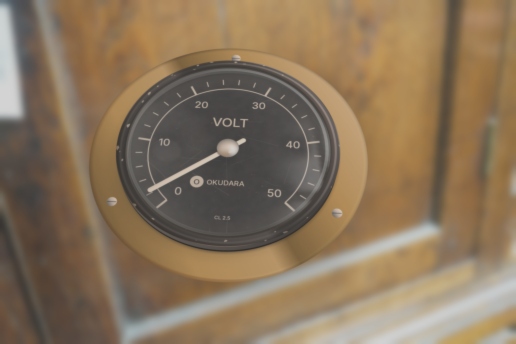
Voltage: 2 V
